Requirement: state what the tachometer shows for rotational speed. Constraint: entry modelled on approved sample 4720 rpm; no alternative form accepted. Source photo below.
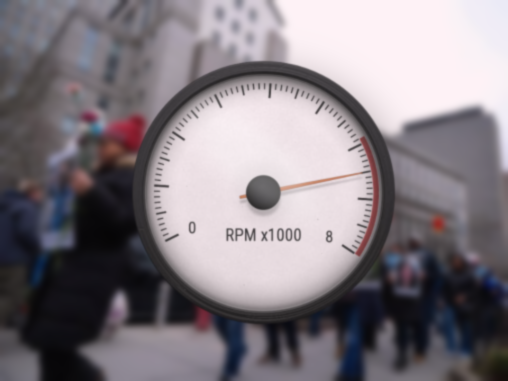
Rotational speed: 6500 rpm
